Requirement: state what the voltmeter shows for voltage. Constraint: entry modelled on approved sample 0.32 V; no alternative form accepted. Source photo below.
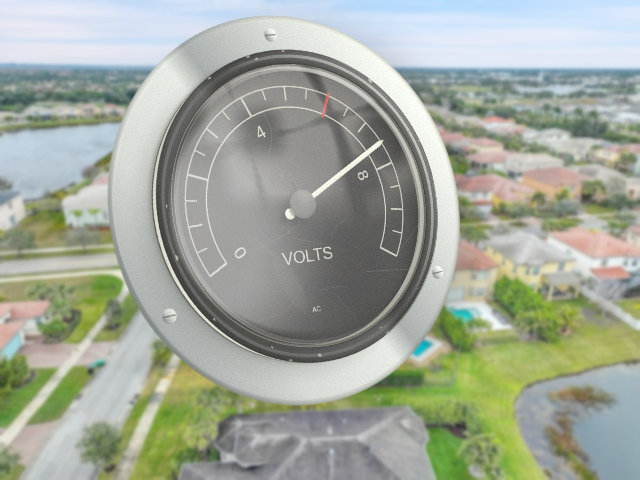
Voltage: 7.5 V
